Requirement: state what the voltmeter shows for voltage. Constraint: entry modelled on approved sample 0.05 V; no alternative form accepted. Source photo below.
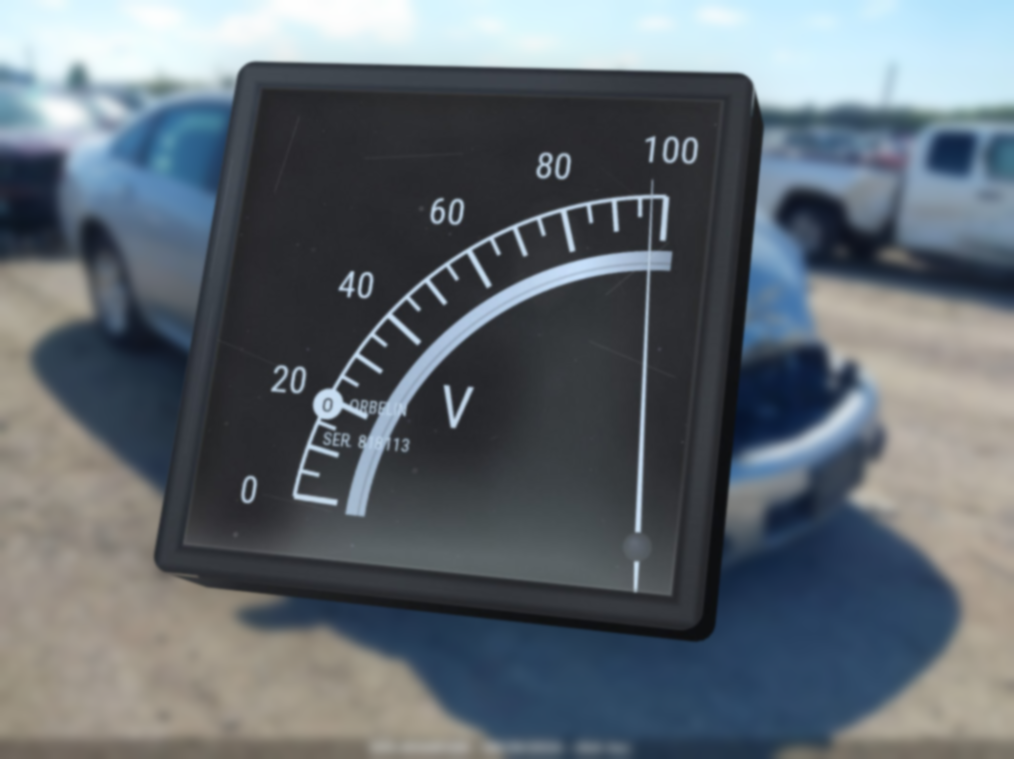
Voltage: 97.5 V
